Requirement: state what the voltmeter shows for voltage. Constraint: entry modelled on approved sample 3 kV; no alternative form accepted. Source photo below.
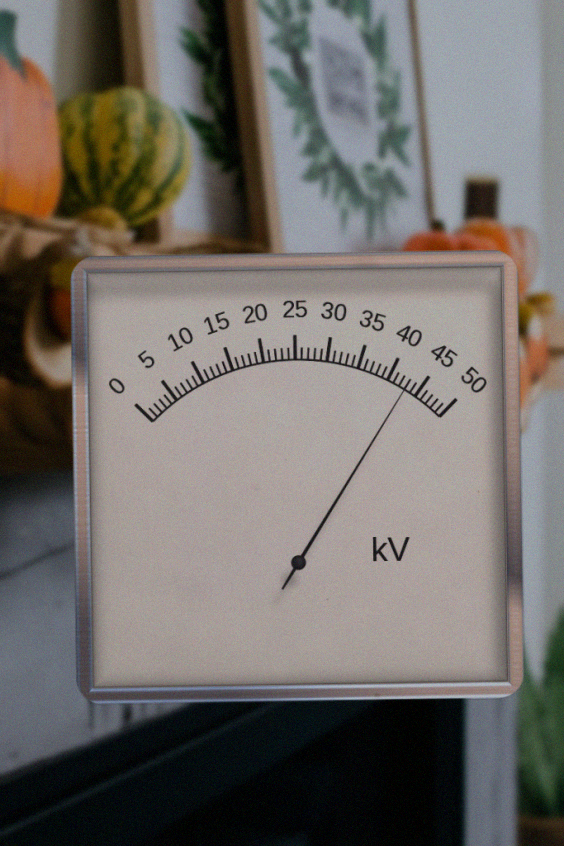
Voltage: 43 kV
